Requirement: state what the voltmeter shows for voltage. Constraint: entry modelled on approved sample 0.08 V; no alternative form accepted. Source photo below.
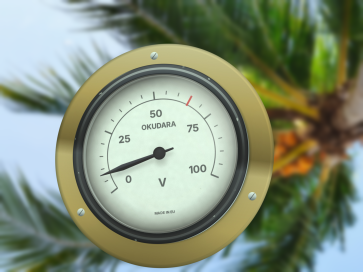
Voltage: 7.5 V
